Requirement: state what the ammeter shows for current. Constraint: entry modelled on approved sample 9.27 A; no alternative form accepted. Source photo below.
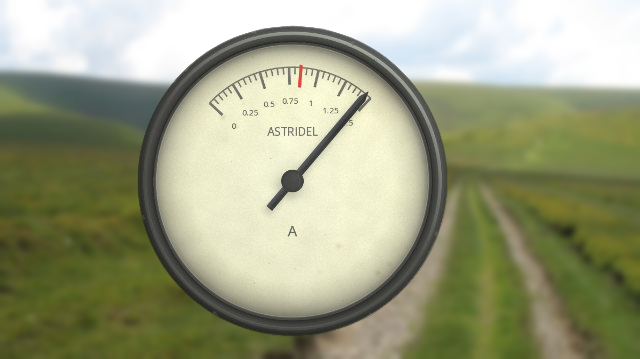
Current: 1.45 A
